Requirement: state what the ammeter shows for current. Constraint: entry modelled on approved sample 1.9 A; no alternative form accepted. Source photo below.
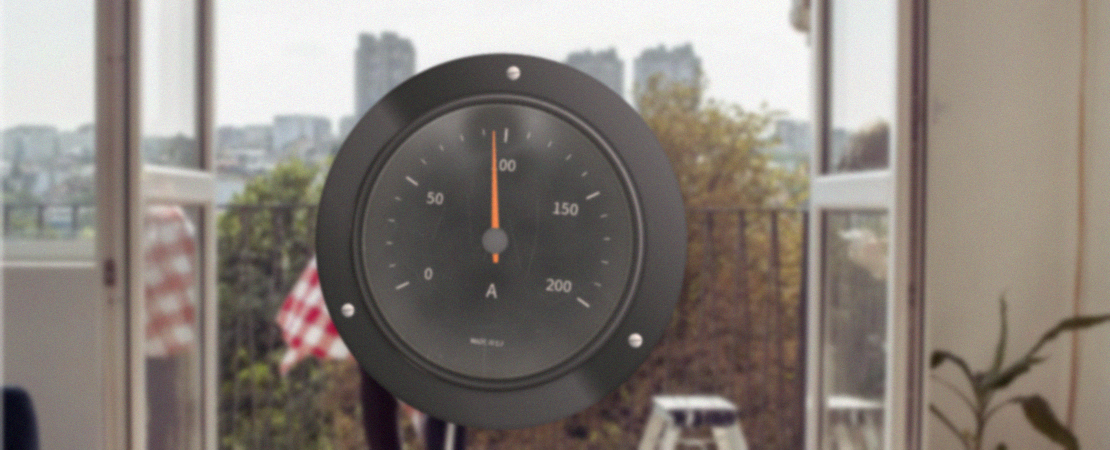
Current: 95 A
